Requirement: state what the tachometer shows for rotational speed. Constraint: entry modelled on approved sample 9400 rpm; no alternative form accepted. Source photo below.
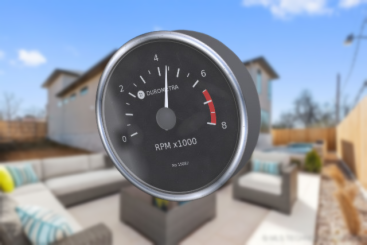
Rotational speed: 4500 rpm
